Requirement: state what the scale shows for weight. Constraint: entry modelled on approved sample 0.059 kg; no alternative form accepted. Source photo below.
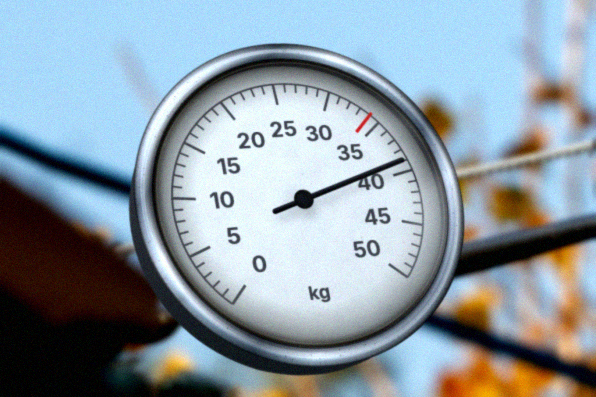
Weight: 39 kg
